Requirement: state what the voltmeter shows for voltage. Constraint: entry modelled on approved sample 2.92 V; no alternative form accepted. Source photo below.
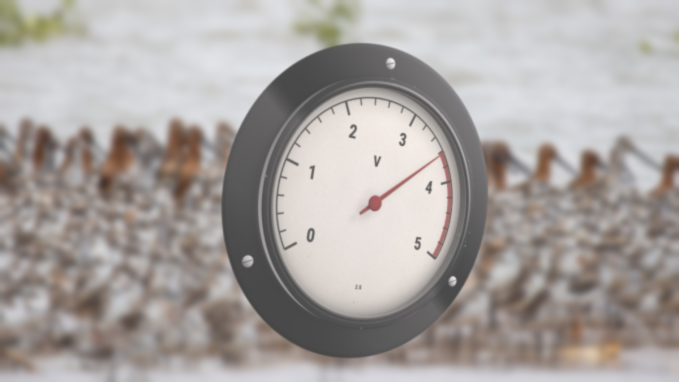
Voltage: 3.6 V
